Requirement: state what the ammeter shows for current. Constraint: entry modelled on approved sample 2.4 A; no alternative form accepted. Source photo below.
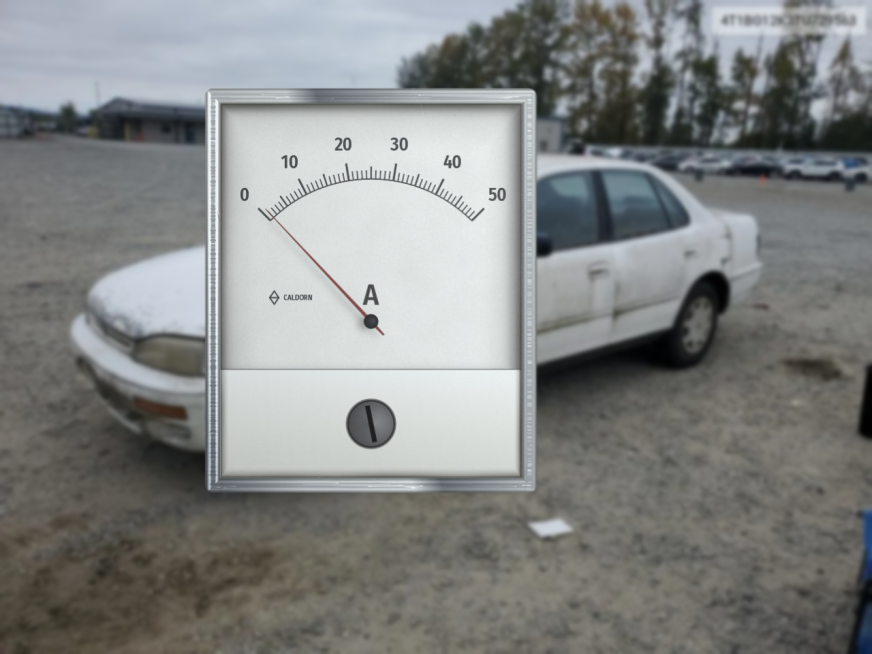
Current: 1 A
